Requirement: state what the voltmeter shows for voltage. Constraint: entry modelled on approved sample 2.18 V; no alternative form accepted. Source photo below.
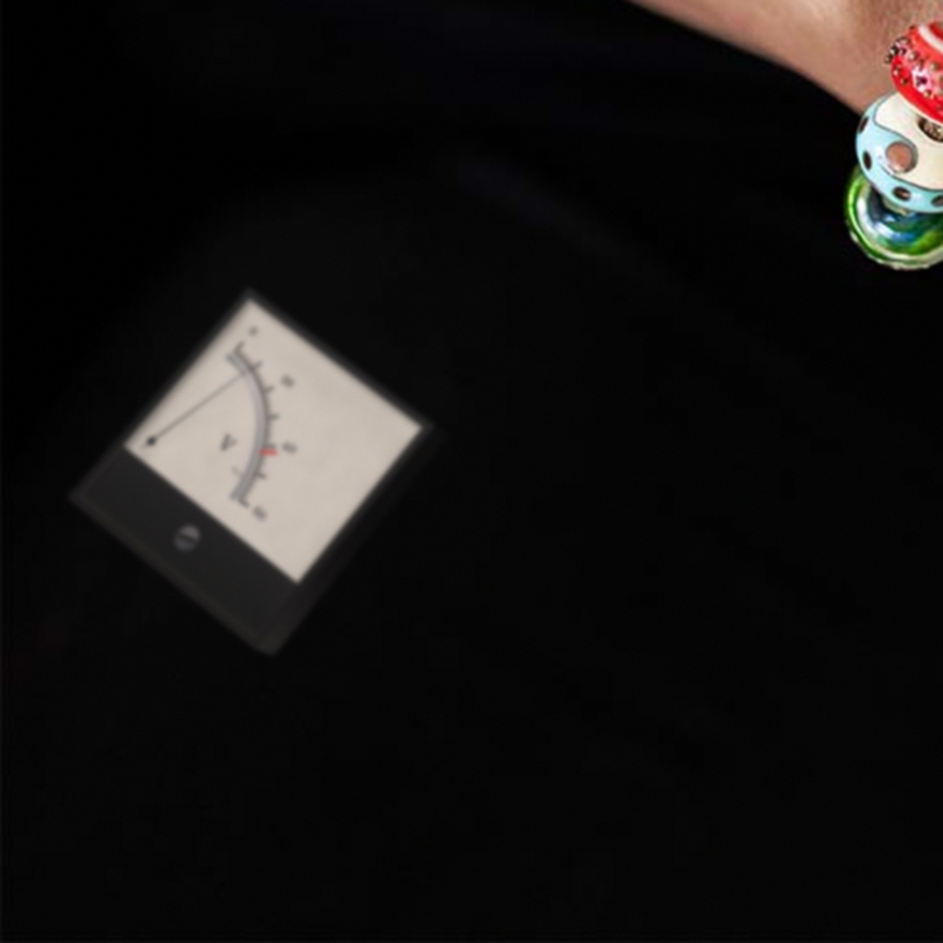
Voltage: 10 V
